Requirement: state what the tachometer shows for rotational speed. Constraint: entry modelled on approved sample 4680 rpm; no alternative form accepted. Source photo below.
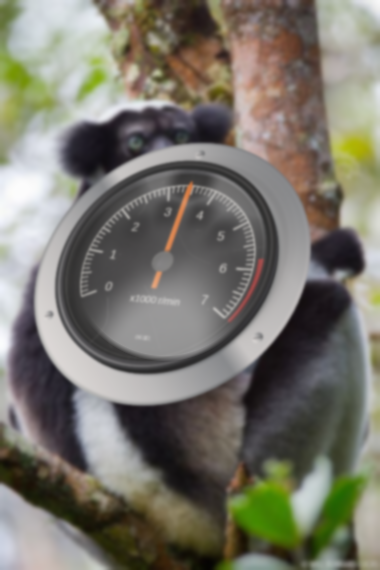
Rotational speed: 3500 rpm
